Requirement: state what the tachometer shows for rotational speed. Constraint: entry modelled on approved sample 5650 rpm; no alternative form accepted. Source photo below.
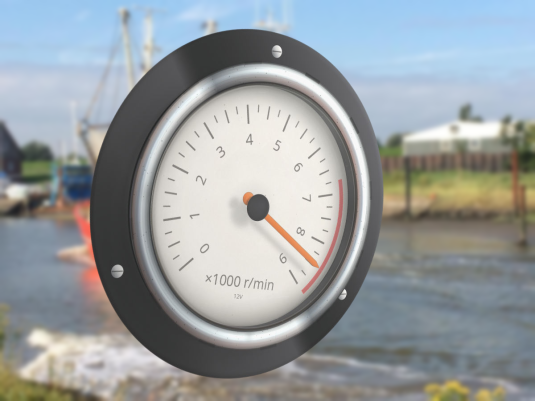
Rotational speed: 8500 rpm
